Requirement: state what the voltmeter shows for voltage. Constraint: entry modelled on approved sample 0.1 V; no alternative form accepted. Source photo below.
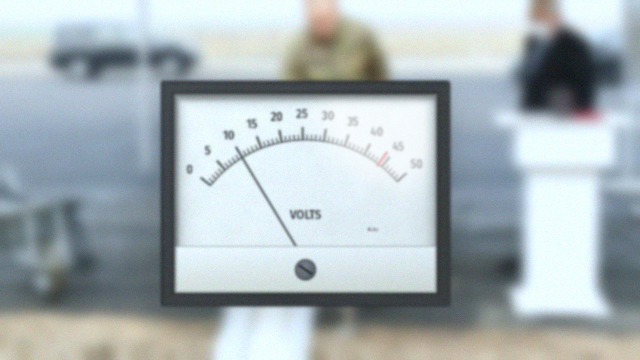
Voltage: 10 V
